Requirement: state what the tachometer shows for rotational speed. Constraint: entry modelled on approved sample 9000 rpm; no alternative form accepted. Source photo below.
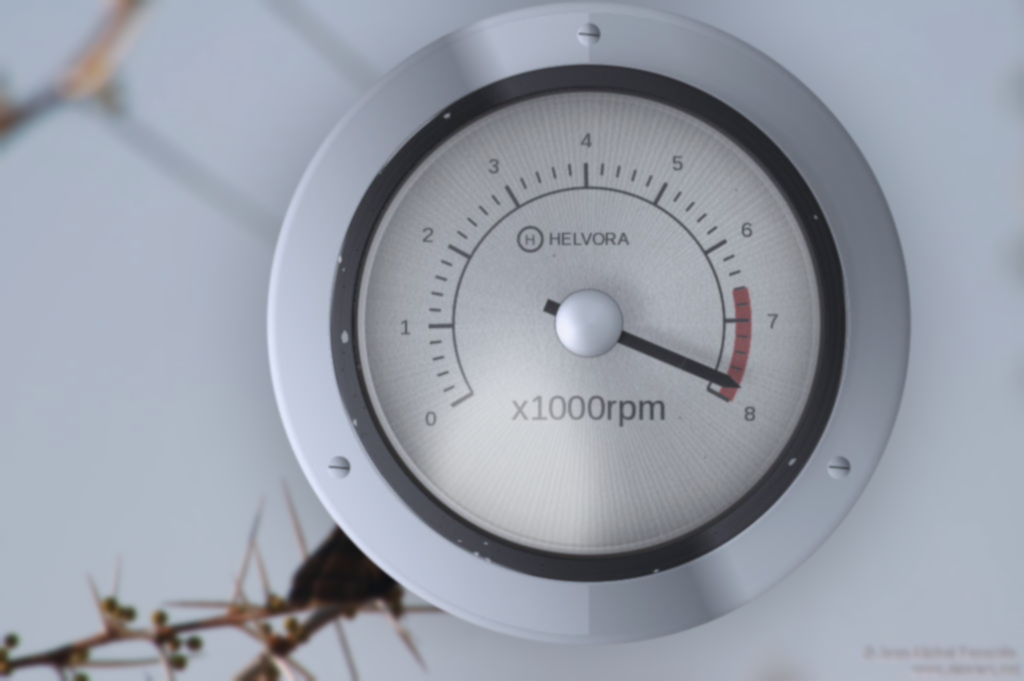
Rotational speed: 7800 rpm
